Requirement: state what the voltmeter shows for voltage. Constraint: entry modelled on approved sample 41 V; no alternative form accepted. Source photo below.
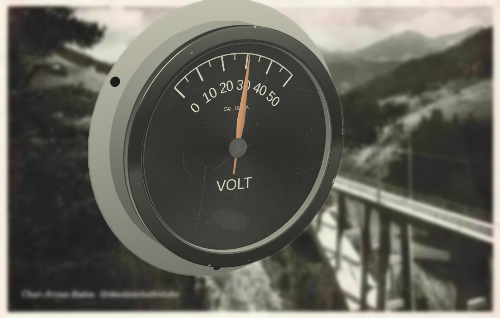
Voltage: 30 V
